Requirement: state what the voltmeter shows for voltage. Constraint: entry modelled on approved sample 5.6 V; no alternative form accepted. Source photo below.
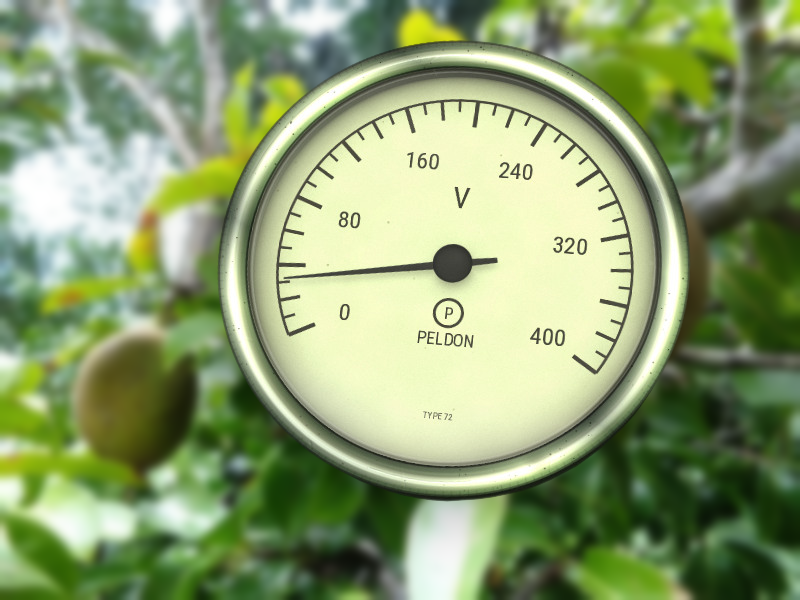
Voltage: 30 V
